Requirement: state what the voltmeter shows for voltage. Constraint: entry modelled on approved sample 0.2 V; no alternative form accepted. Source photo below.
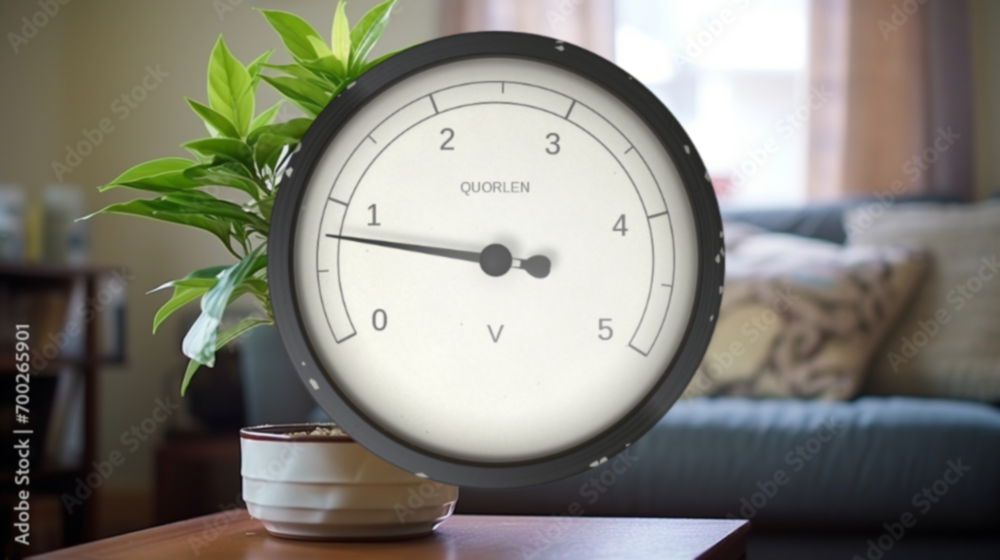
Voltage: 0.75 V
